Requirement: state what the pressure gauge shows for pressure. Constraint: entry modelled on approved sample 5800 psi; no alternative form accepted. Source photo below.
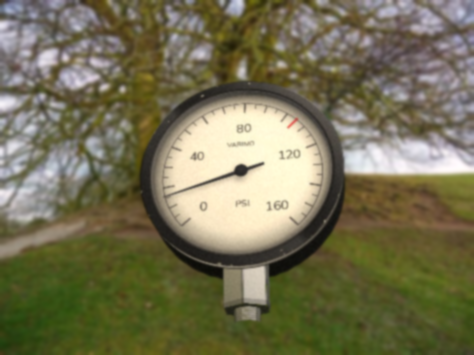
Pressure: 15 psi
